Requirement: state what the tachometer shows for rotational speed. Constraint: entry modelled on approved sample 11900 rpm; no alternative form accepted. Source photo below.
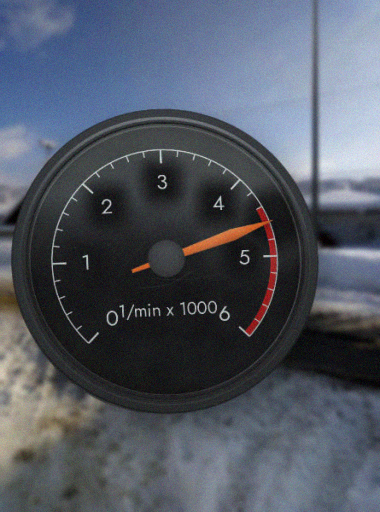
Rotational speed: 4600 rpm
